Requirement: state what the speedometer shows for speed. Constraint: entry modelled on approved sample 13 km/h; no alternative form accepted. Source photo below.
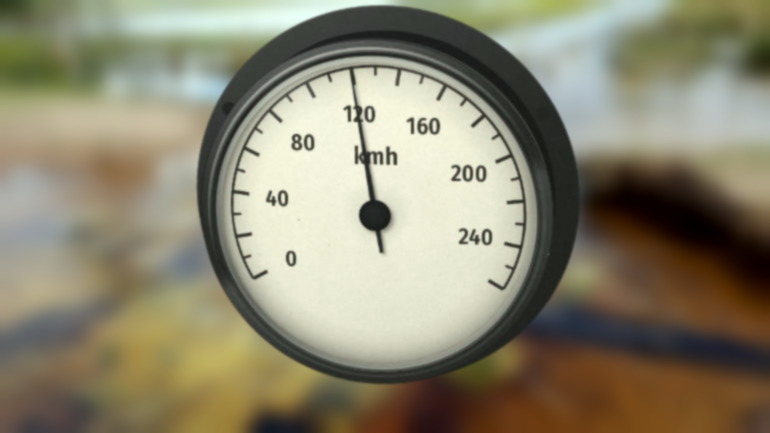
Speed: 120 km/h
